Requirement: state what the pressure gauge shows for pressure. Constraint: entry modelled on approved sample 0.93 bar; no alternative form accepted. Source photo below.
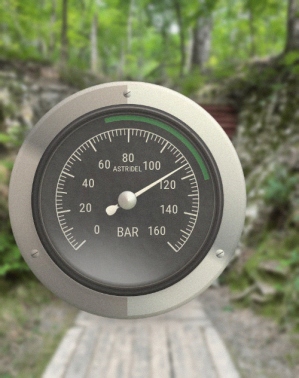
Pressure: 114 bar
